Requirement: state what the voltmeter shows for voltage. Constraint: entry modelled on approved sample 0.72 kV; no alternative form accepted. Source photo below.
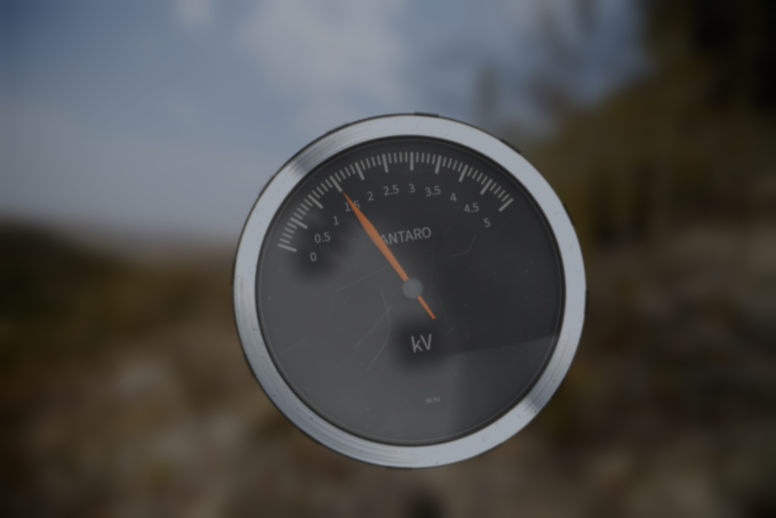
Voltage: 1.5 kV
